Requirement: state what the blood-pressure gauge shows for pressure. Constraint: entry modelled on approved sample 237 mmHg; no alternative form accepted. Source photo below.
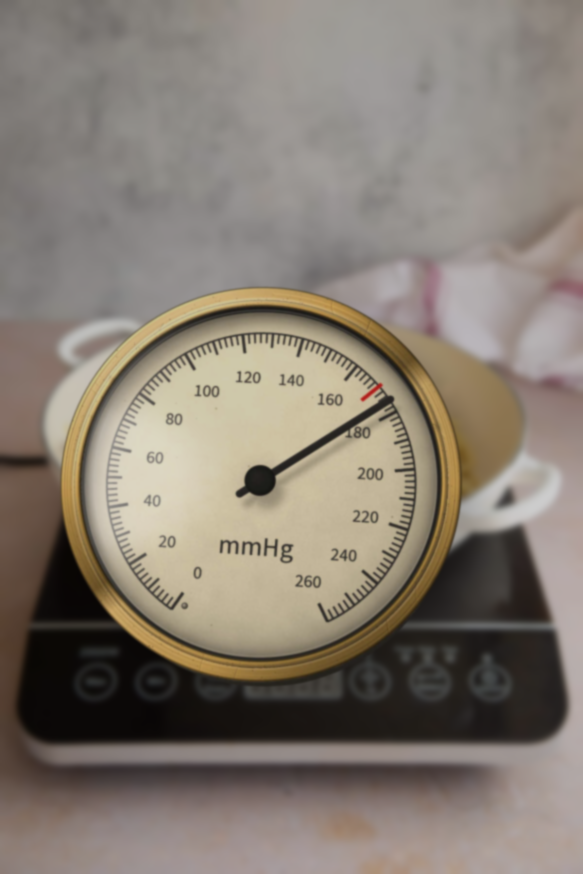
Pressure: 176 mmHg
